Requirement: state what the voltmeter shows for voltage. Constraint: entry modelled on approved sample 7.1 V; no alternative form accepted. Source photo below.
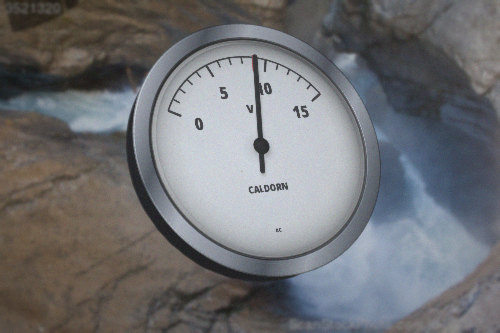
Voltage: 9 V
